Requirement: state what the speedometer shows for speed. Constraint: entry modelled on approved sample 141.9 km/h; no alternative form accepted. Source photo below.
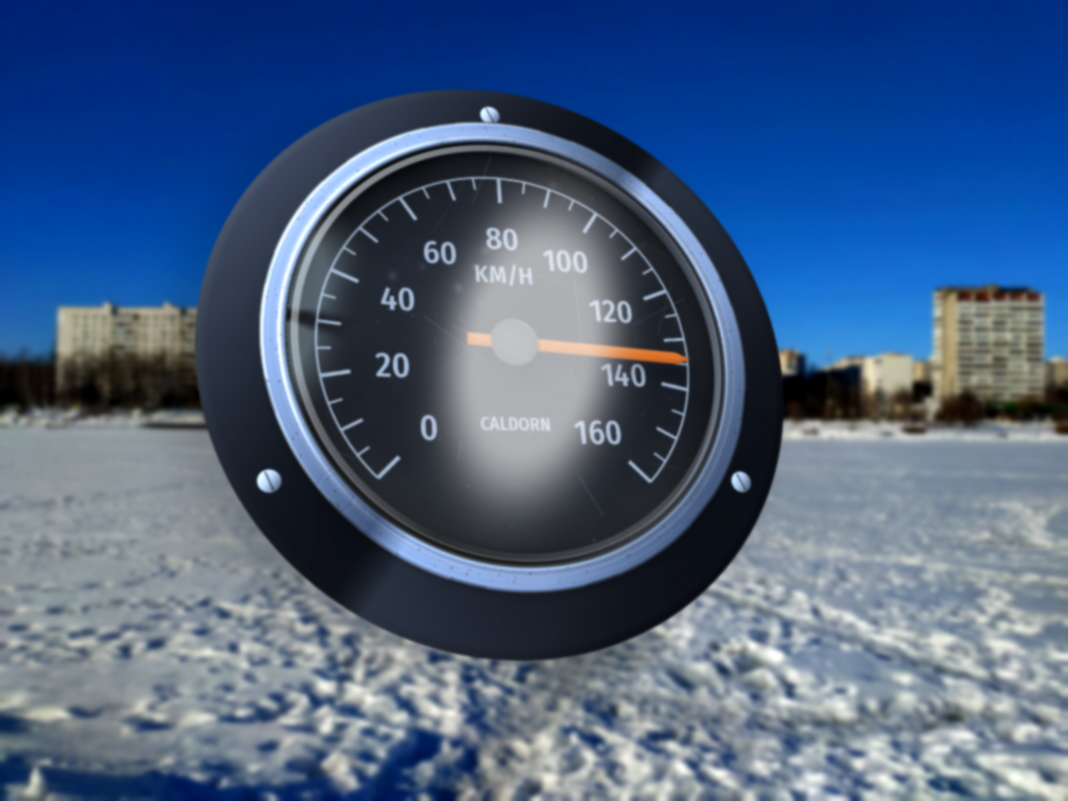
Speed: 135 km/h
